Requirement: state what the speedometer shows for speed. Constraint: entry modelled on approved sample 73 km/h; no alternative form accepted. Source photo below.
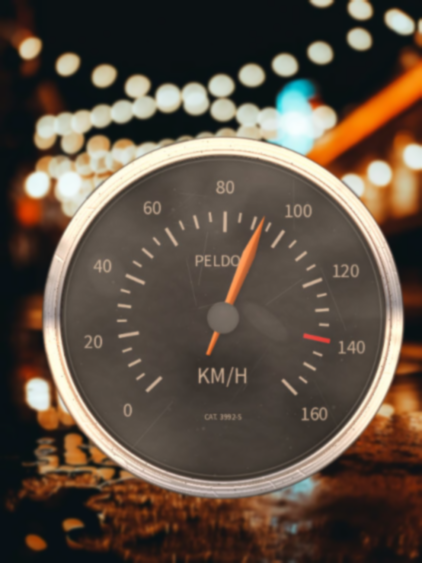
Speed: 92.5 km/h
